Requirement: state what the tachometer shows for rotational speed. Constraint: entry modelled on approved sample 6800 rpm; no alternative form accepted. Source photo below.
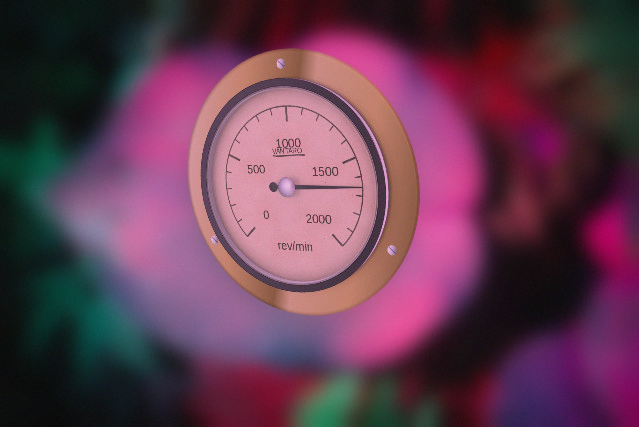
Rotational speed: 1650 rpm
